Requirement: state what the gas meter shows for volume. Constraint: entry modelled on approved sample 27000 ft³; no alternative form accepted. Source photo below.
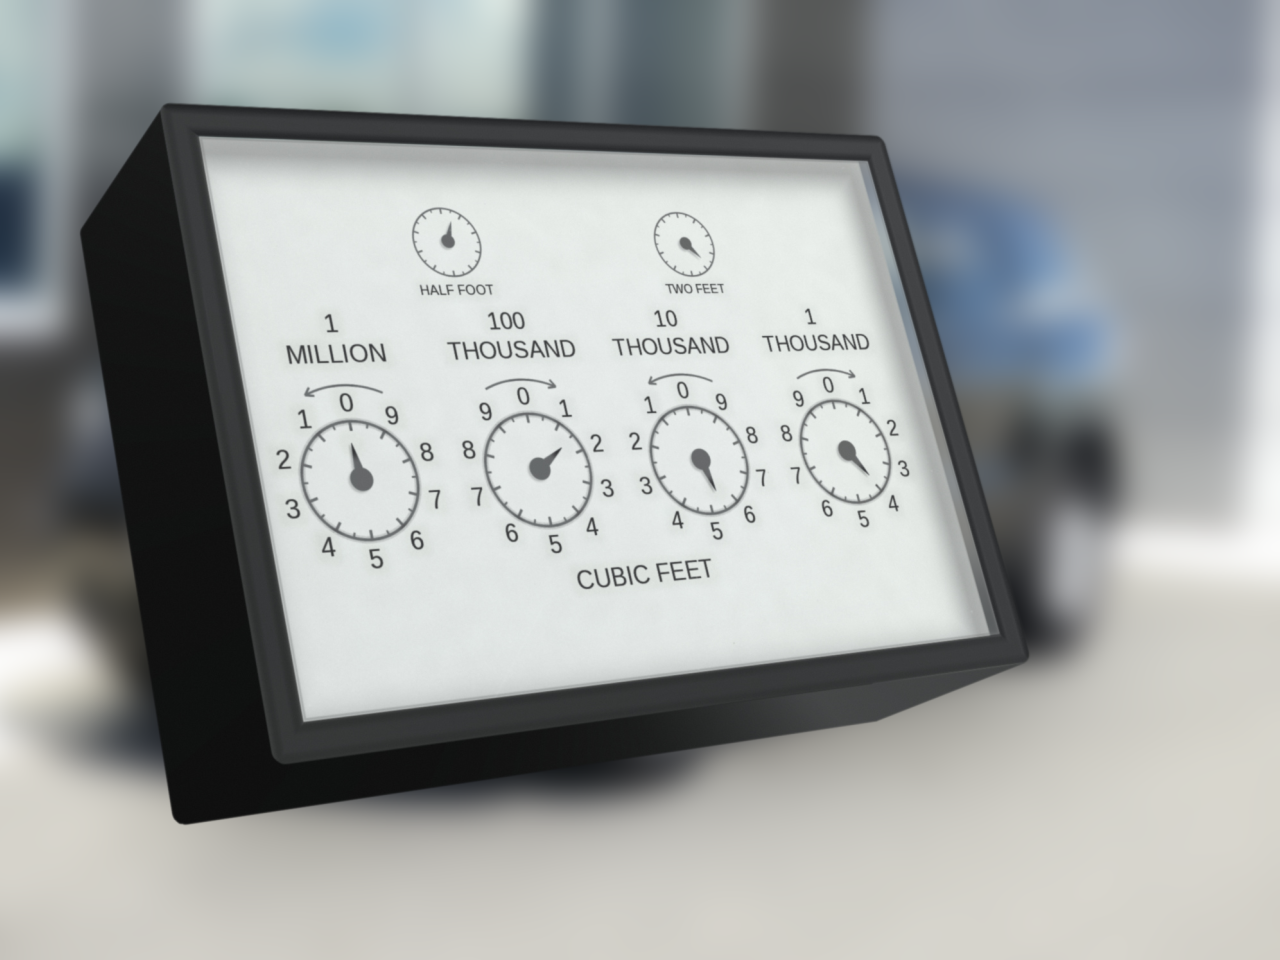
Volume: 15400 ft³
